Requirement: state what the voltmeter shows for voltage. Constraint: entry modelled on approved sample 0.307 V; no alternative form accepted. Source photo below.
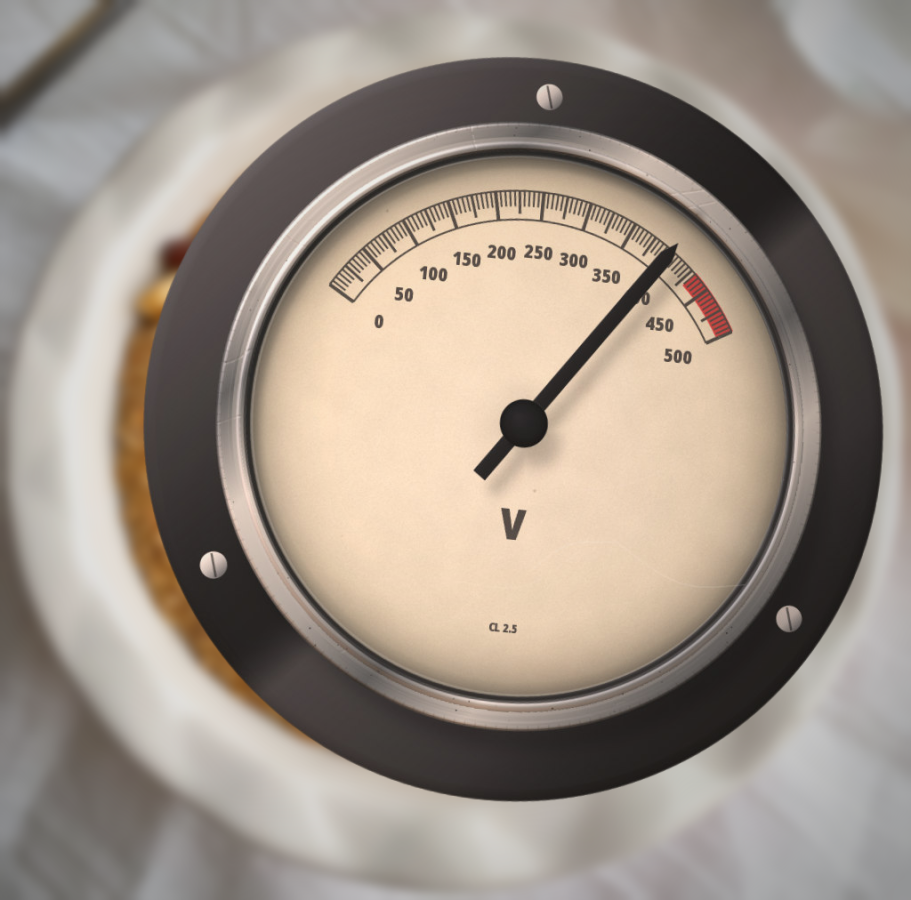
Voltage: 395 V
